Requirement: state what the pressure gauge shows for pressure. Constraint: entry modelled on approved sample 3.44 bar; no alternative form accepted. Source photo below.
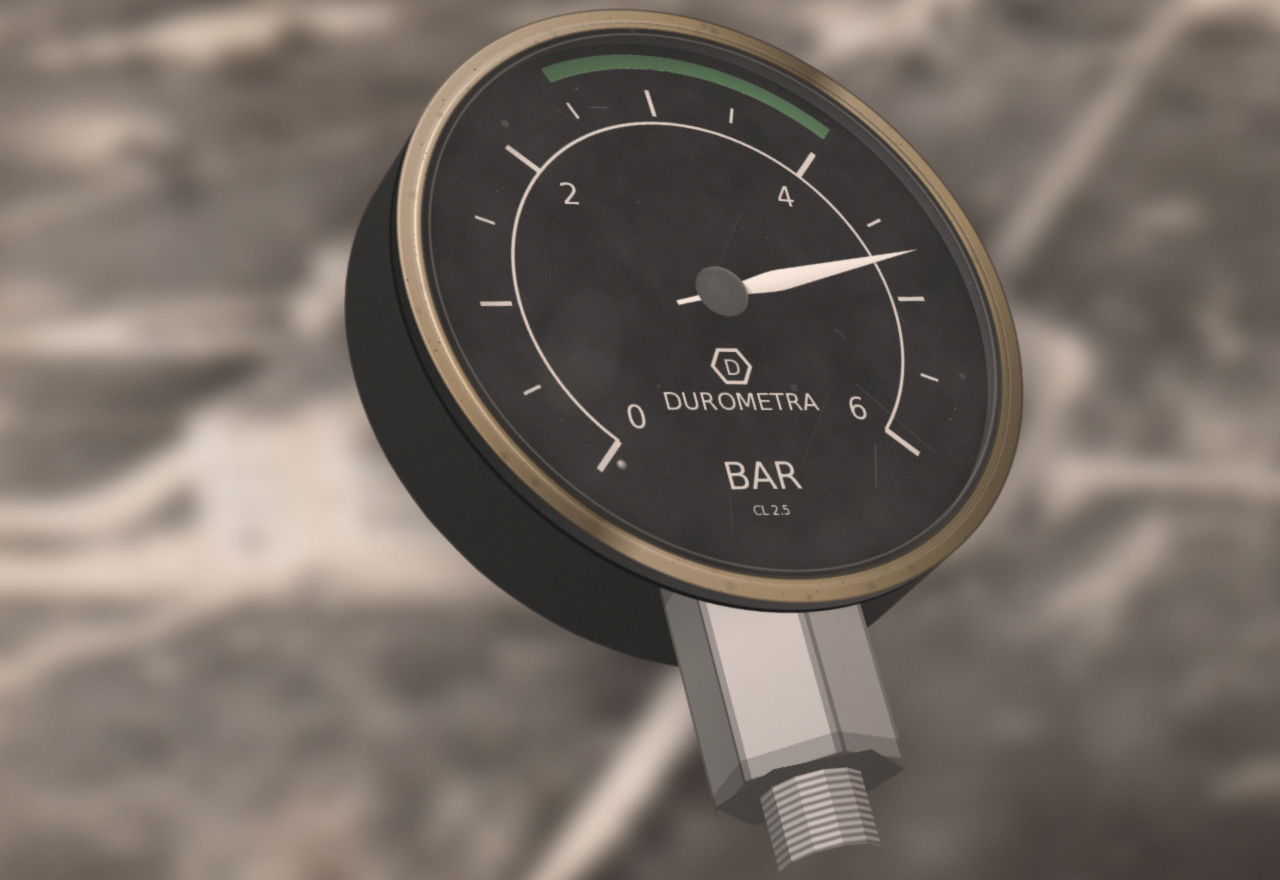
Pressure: 4.75 bar
